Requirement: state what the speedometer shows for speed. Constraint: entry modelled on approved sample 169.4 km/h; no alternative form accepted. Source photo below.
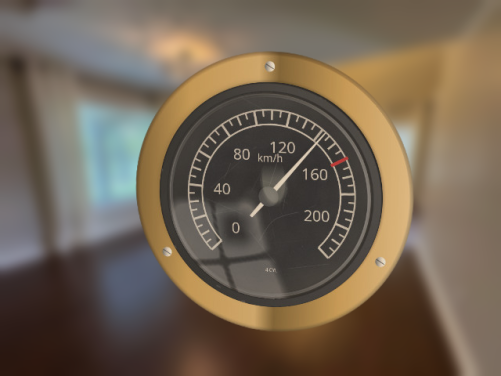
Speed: 142.5 km/h
